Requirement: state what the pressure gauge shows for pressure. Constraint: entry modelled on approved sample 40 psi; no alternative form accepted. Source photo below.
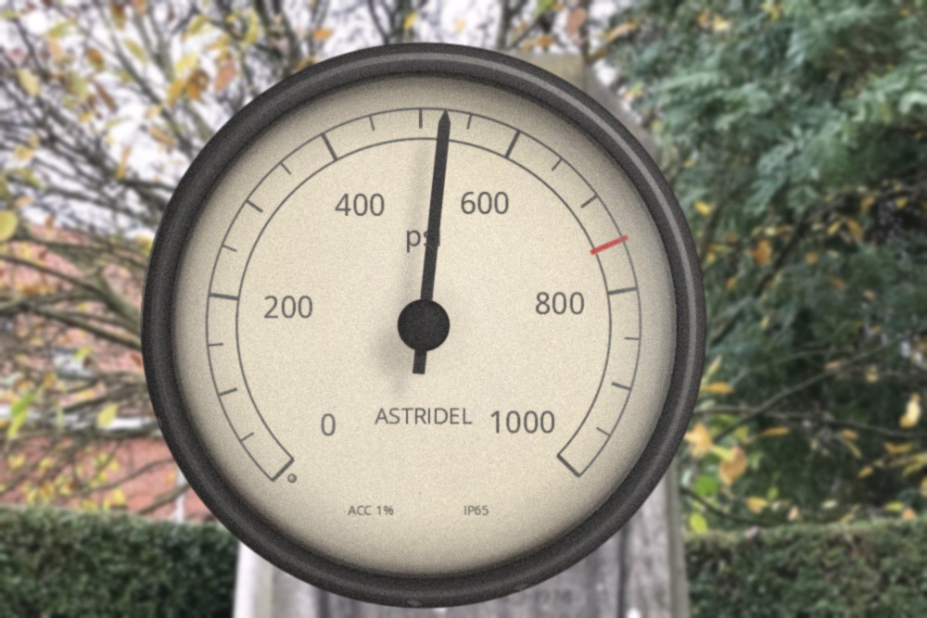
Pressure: 525 psi
